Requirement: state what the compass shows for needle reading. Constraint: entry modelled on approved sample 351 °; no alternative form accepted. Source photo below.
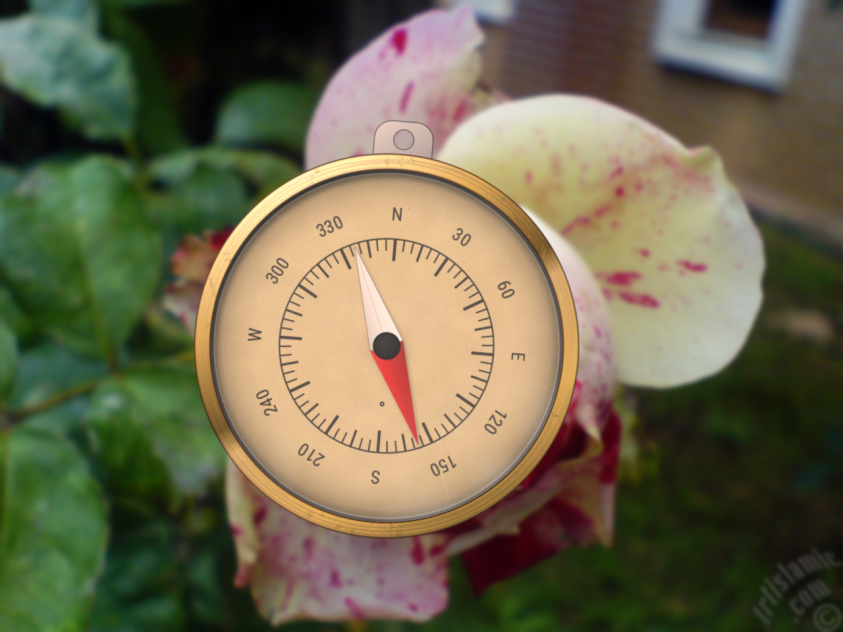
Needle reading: 157.5 °
